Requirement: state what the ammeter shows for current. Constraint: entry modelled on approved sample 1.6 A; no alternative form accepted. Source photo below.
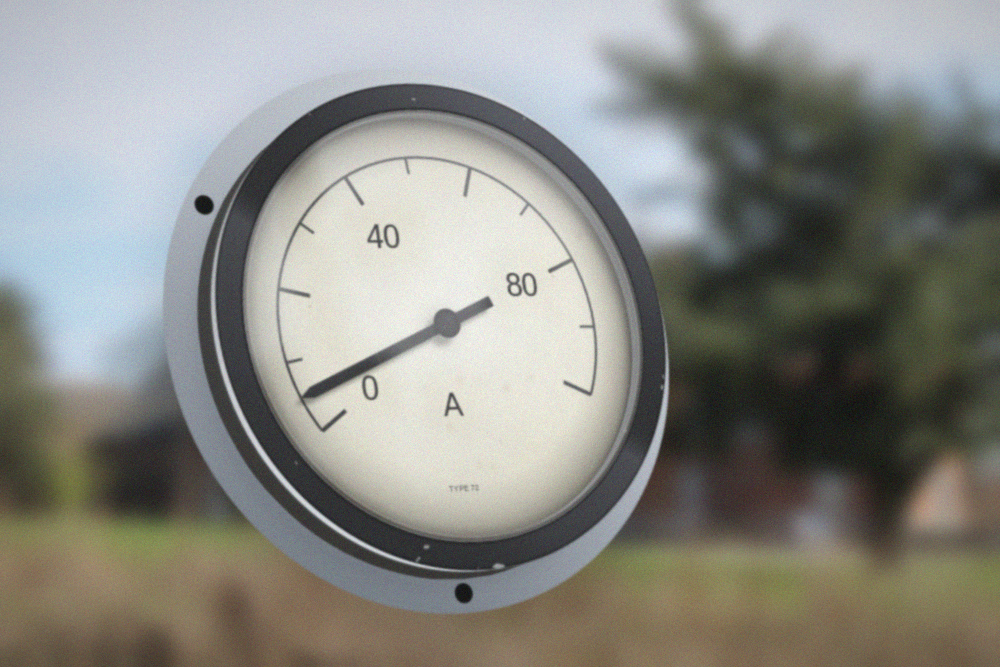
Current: 5 A
